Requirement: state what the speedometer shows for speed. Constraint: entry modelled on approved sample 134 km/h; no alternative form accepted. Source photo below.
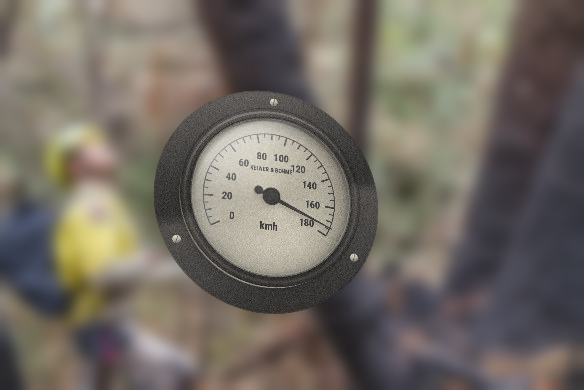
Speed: 175 km/h
